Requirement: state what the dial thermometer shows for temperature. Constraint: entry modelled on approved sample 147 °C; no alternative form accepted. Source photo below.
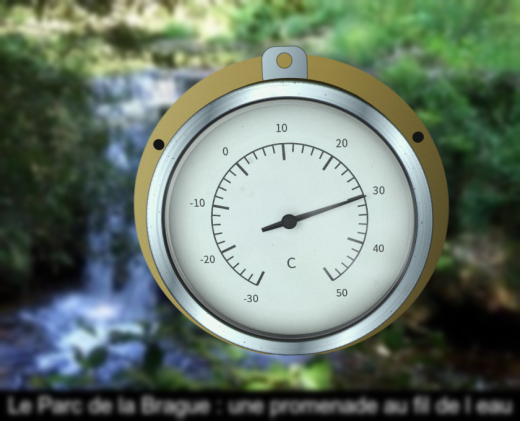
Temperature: 30 °C
